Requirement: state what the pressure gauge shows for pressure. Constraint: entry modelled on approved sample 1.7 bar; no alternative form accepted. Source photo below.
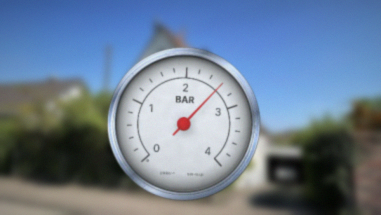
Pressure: 2.6 bar
